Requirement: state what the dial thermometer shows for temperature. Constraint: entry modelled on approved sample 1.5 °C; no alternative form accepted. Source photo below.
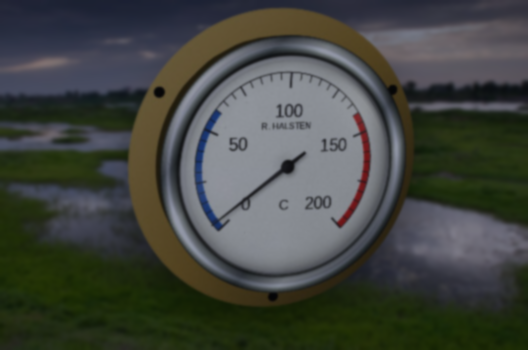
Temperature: 5 °C
